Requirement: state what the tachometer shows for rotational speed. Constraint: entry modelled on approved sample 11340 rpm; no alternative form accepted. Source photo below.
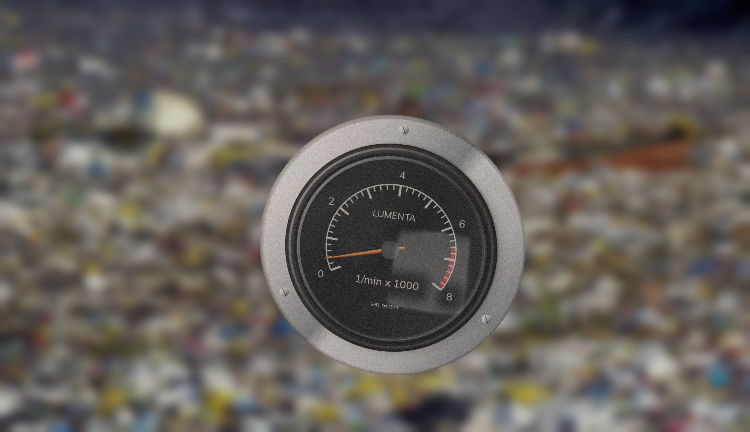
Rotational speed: 400 rpm
